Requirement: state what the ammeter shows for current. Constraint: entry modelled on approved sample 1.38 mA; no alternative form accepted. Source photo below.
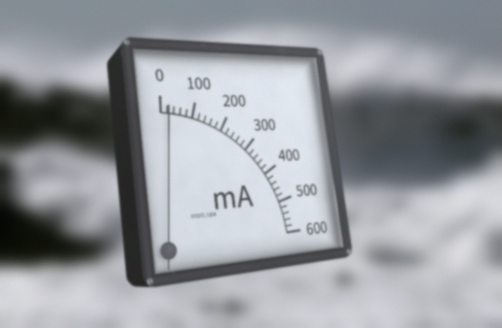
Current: 20 mA
